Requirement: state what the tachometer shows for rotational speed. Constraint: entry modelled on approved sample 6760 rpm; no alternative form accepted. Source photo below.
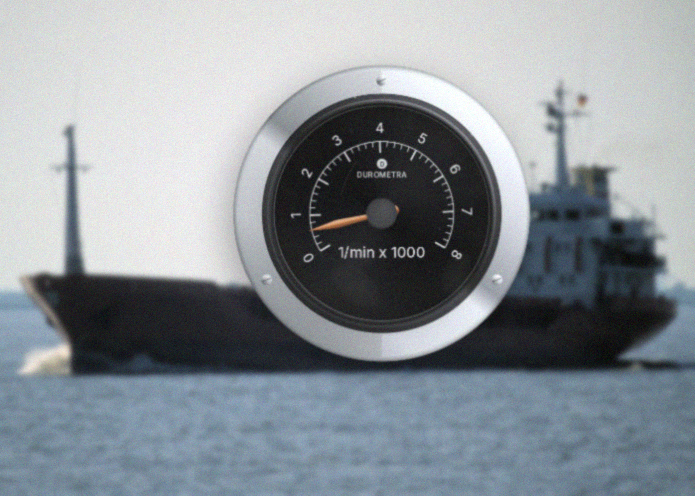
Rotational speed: 600 rpm
